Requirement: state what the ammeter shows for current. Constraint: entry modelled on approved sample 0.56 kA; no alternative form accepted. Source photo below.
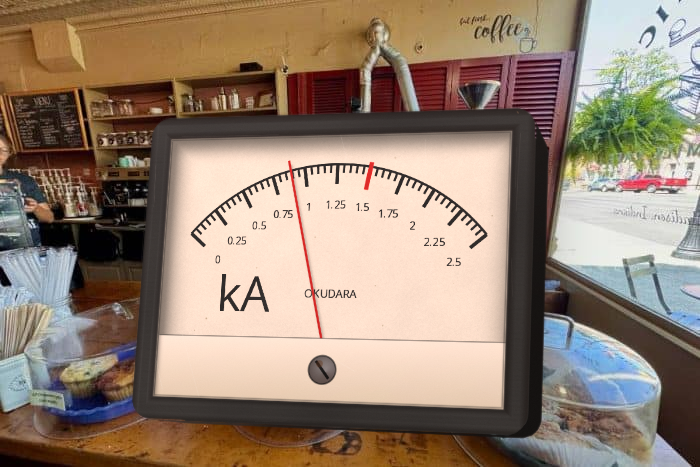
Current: 0.9 kA
